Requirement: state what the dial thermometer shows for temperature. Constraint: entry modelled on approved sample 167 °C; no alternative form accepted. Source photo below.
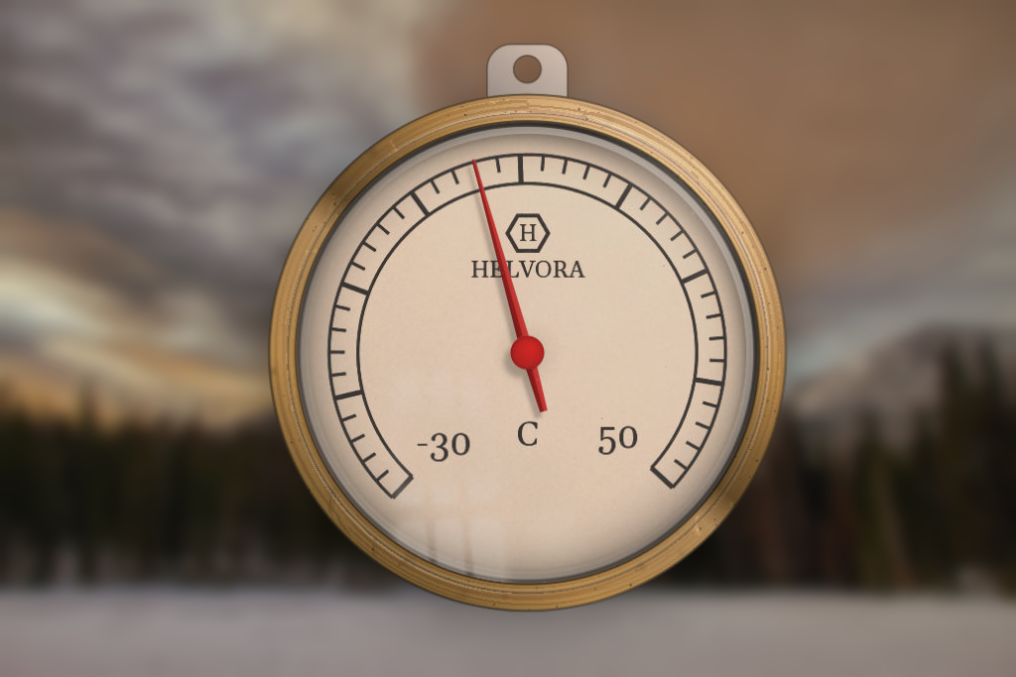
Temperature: 6 °C
